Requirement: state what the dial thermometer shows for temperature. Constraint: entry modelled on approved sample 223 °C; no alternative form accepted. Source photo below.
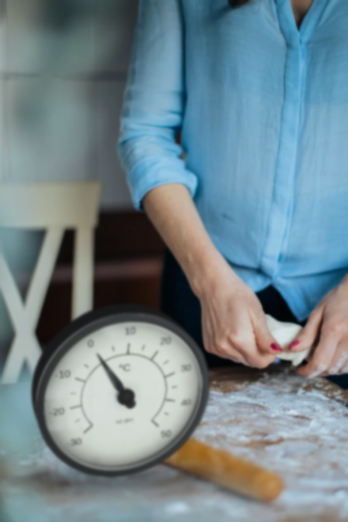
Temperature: 0 °C
